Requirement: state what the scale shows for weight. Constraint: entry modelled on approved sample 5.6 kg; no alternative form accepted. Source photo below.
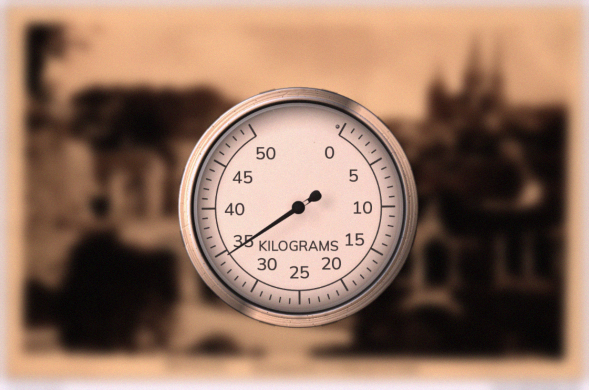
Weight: 34.5 kg
